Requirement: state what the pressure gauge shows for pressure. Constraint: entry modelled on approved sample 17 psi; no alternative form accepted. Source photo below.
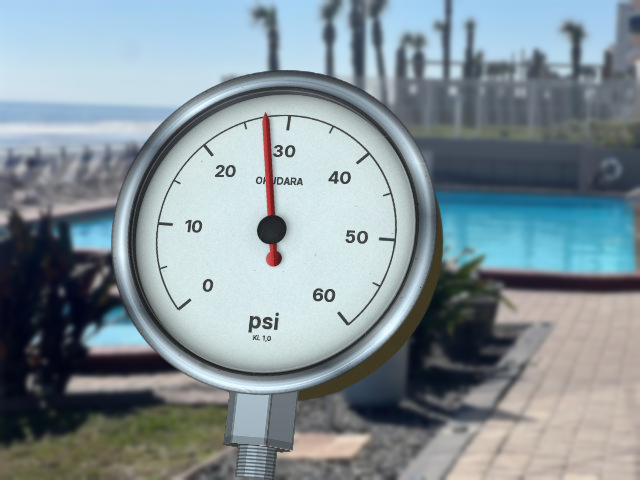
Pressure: 27.5 psi
